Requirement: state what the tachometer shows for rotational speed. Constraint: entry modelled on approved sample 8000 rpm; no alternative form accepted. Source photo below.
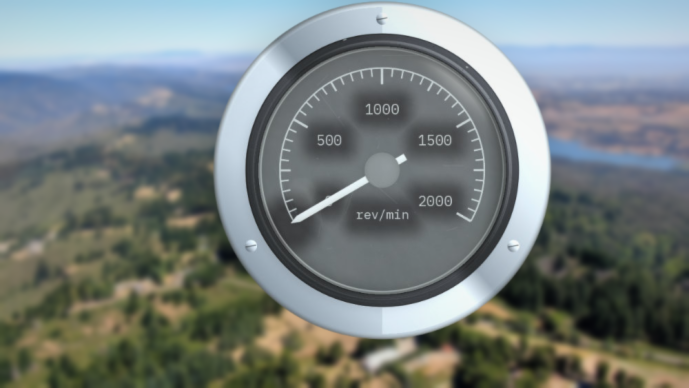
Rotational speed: 0 rpm
